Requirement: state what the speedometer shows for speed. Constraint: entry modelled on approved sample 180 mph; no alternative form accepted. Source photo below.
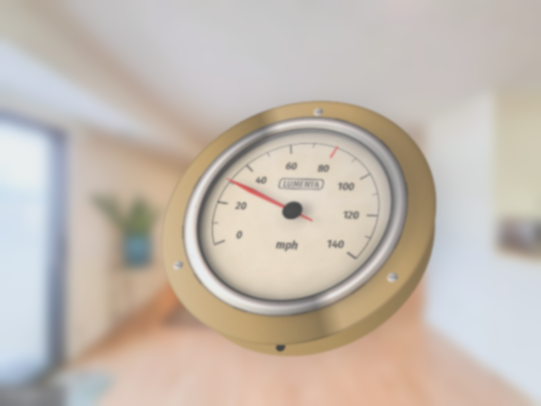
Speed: 30 mph
